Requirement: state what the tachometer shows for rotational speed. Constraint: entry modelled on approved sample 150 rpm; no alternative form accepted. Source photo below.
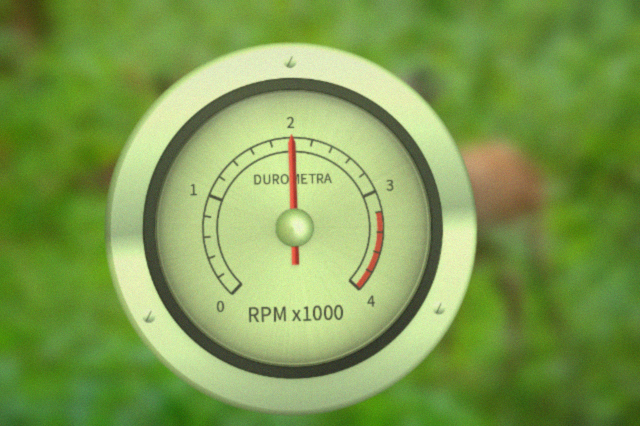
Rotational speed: 2000 rpm
